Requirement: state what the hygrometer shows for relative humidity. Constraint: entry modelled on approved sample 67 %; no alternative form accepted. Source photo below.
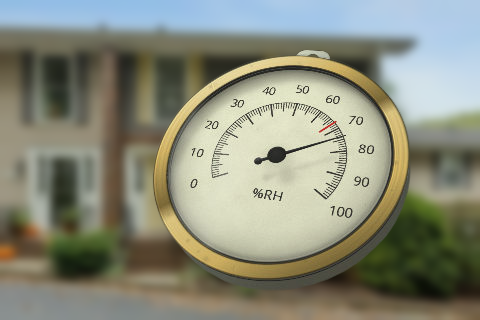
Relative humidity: 75 %
